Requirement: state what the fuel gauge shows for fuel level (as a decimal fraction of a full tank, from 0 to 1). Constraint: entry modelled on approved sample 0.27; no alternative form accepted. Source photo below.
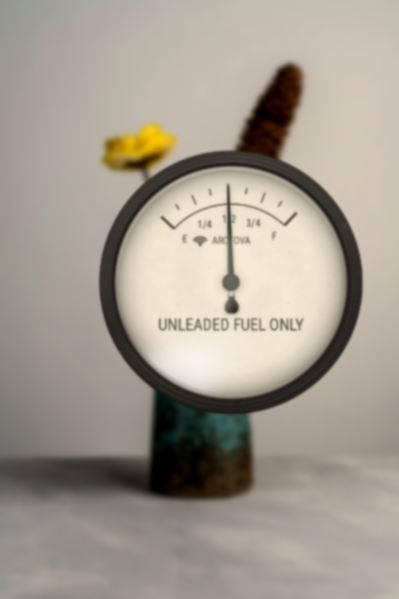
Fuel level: 0.5
